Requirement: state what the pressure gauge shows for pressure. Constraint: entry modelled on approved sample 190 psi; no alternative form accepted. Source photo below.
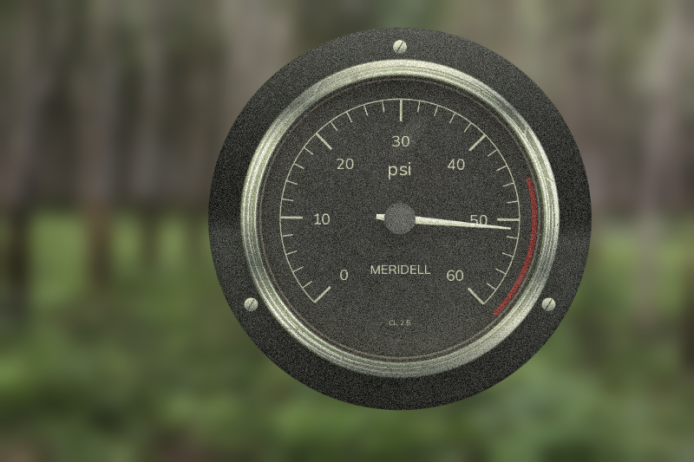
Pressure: 51 psi
